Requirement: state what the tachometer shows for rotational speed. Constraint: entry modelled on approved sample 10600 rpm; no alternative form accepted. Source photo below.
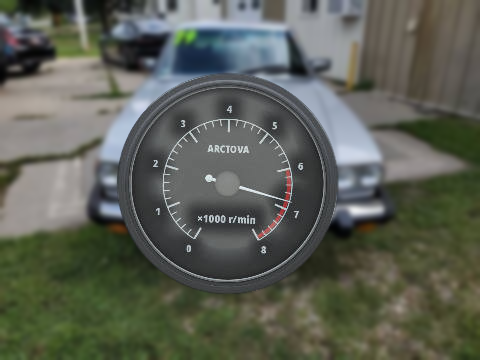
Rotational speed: 6800 rpm
